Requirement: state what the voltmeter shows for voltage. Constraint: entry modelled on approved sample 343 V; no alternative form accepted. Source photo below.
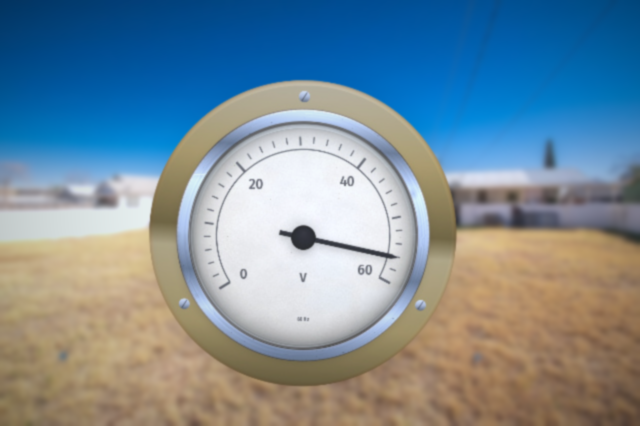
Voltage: 56 V
